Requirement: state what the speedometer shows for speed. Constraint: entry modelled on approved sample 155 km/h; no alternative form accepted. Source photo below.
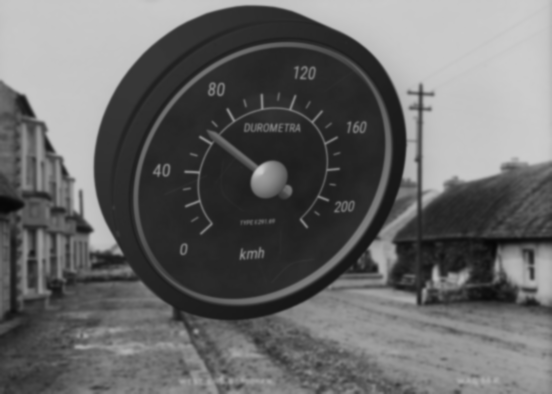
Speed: 65 km/h
